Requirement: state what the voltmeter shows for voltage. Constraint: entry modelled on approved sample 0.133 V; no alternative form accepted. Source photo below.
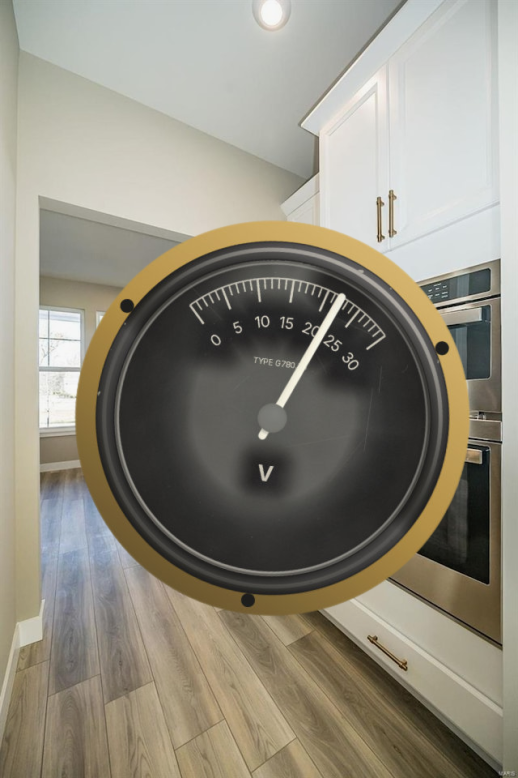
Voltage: 22 V
